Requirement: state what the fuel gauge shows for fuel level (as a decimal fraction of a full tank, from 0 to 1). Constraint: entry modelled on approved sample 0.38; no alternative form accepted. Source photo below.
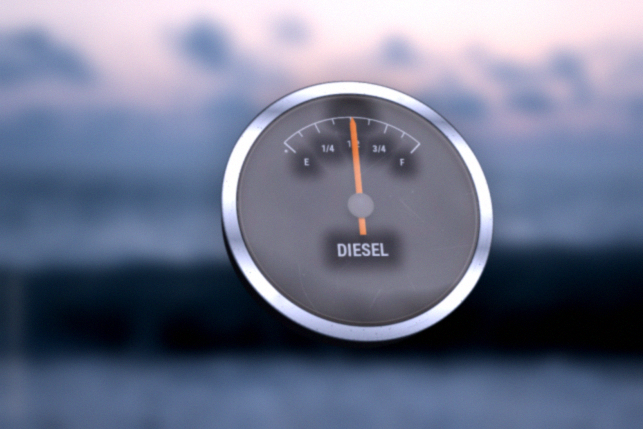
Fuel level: 0.5
